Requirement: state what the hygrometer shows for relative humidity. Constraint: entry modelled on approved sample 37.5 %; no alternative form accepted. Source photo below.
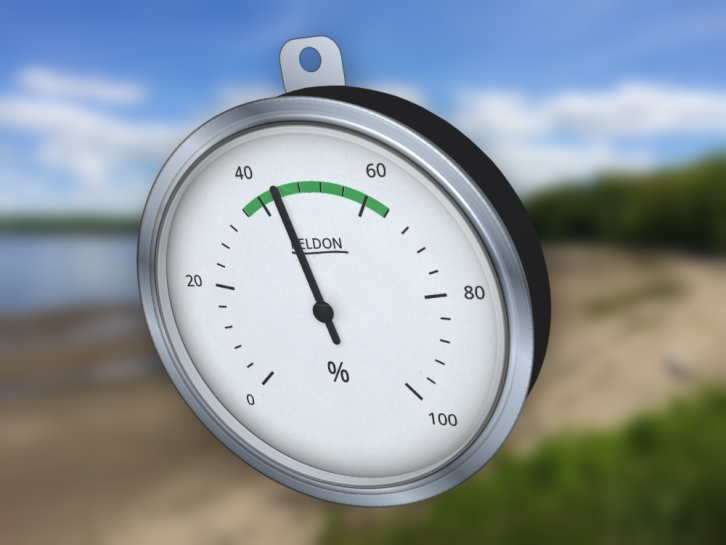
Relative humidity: 44 %
